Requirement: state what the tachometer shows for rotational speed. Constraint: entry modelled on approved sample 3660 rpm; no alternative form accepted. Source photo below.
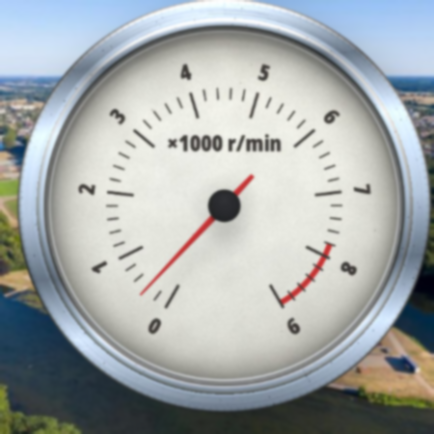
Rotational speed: 400 rpm
